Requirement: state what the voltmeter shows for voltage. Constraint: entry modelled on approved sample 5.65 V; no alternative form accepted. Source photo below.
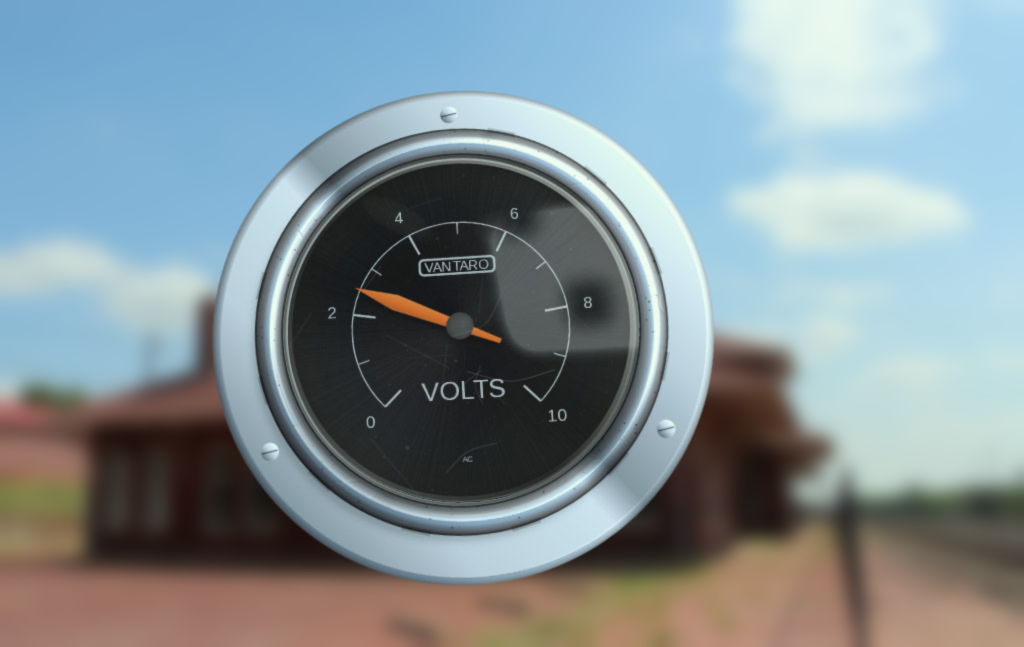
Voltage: 2.5 V
